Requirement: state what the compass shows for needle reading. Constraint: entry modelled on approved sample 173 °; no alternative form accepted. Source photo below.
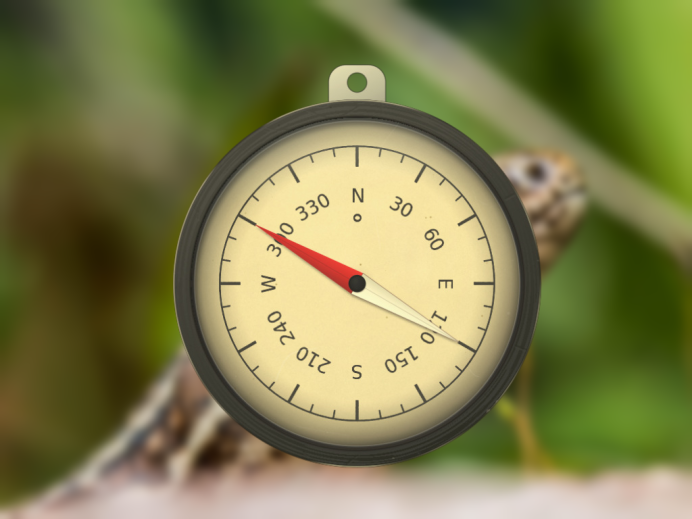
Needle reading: 300 °
